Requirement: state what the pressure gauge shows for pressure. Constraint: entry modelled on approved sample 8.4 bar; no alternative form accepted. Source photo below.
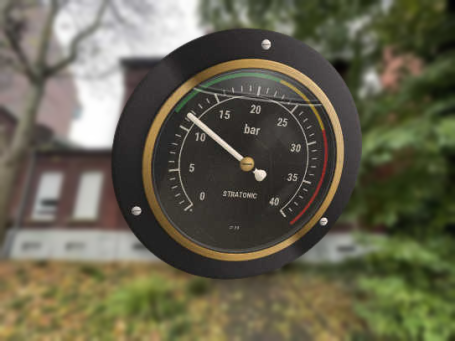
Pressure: 11.5 bar
